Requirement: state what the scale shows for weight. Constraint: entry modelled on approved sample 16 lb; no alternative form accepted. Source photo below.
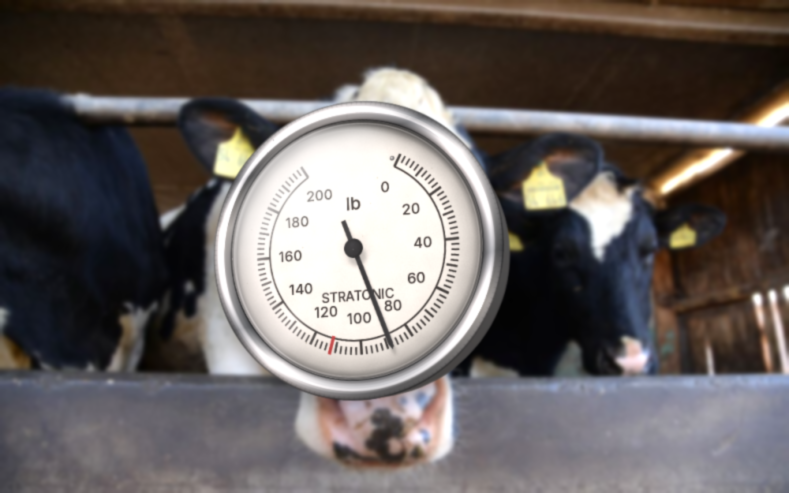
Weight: 88 lb
